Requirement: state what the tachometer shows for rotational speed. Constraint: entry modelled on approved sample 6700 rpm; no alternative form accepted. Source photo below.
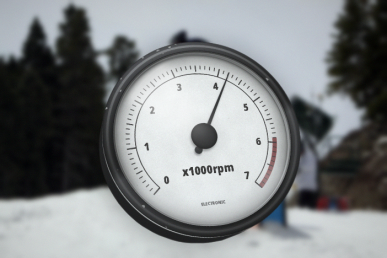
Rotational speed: 4200 rpm
